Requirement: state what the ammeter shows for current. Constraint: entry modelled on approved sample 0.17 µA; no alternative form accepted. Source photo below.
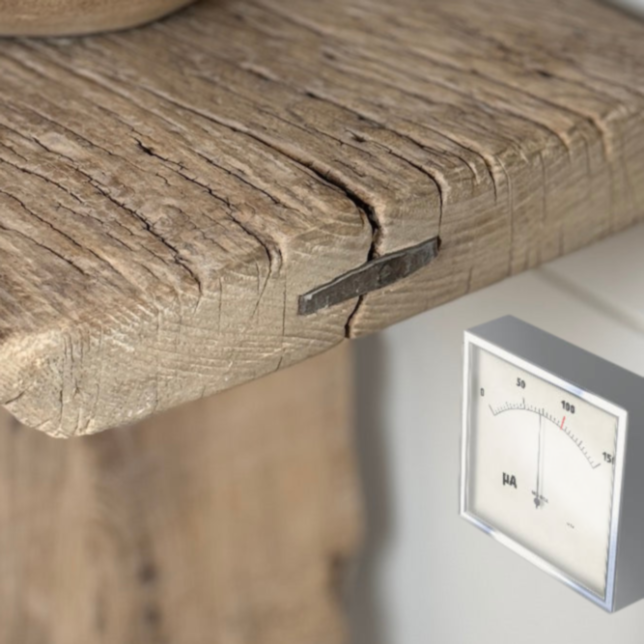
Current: 75 µA
